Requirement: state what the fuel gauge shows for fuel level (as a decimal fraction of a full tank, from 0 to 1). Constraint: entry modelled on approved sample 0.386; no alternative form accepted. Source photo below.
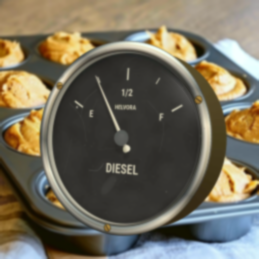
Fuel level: 0.25
